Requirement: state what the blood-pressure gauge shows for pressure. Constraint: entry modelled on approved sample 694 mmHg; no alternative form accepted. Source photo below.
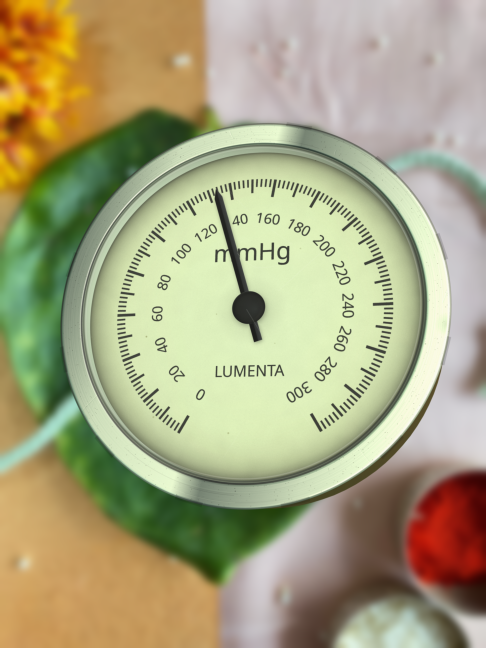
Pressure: 134 mmHg
